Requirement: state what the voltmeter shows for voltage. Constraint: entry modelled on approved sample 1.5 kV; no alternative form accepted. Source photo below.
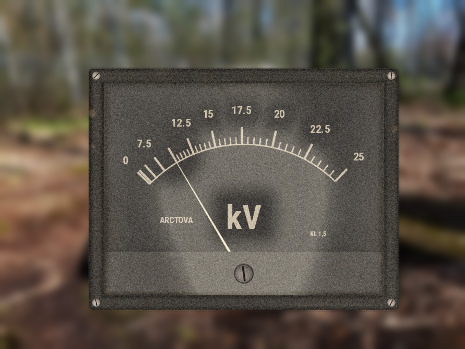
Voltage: 10 kV
